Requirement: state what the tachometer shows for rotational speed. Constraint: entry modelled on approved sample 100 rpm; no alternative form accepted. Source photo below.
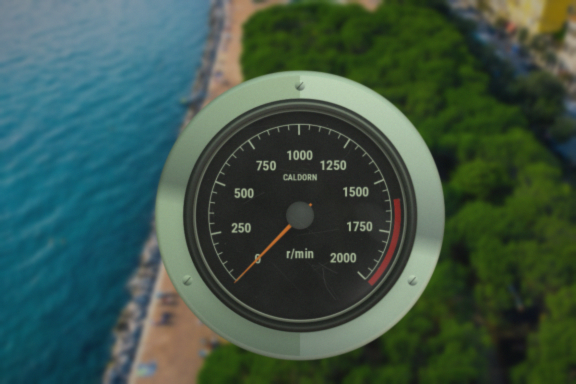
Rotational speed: 0 rpm
